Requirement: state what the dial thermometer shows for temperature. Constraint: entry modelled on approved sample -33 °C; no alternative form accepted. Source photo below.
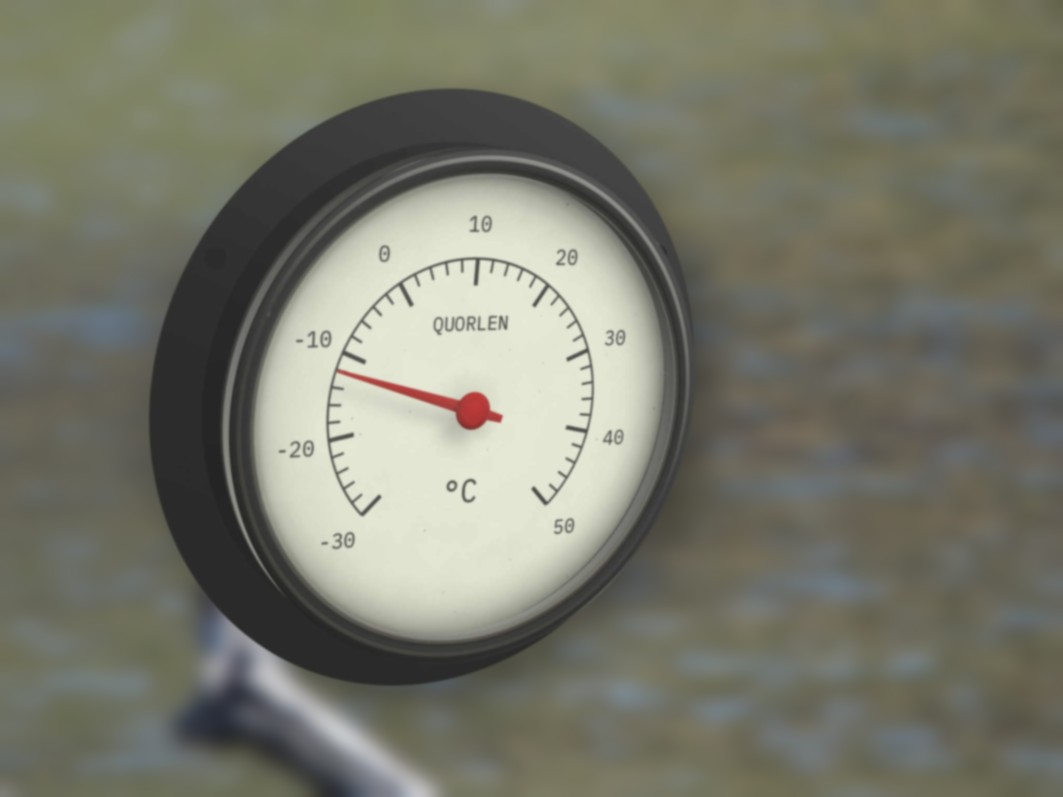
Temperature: -12 °C
